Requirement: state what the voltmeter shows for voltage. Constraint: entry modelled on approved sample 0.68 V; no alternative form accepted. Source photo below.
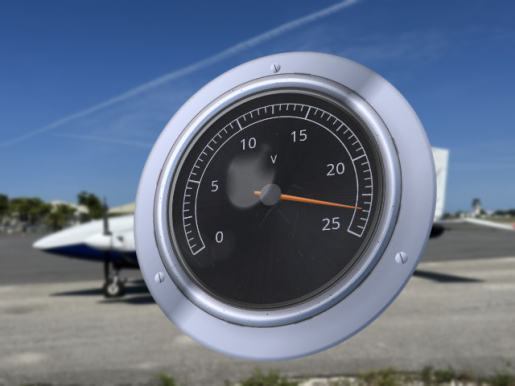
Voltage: 23.5 V
